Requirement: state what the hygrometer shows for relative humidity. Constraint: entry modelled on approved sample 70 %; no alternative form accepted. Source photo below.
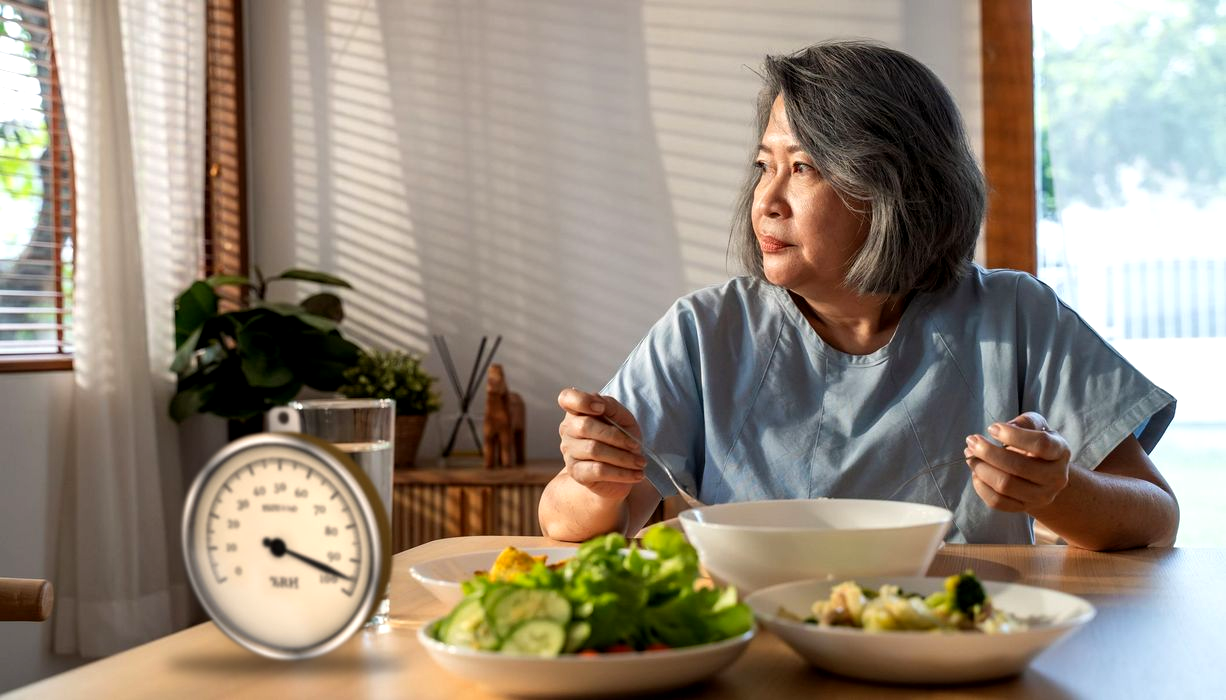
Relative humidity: 95 %
